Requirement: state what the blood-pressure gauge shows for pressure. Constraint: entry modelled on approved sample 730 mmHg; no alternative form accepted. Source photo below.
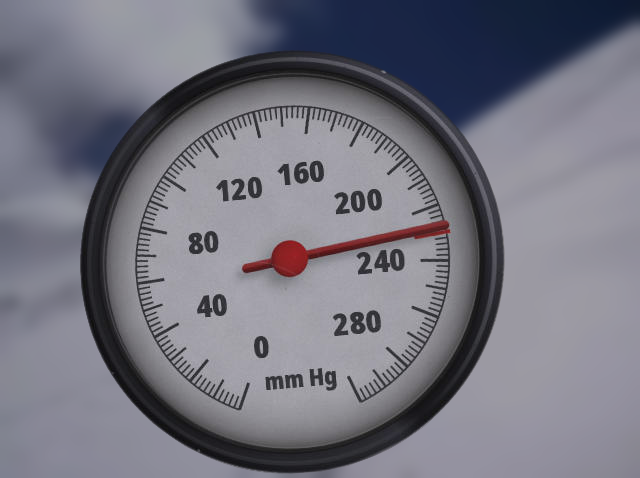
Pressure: 228 mmHg
